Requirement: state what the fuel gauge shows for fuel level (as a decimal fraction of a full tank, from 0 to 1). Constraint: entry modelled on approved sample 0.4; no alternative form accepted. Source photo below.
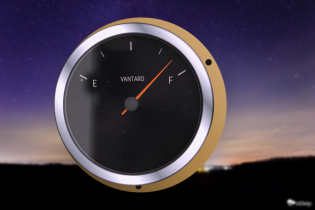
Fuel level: 0.875
